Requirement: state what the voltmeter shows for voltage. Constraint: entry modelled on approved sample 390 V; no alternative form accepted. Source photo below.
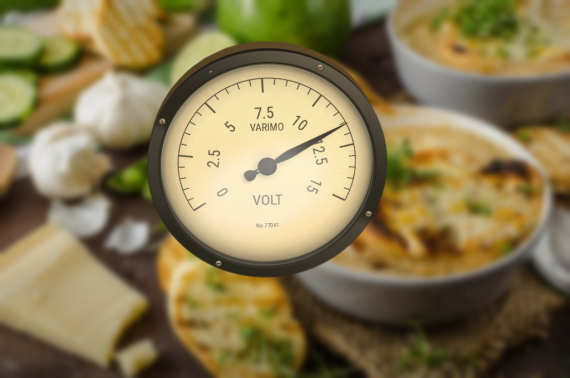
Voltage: 11.5 V
